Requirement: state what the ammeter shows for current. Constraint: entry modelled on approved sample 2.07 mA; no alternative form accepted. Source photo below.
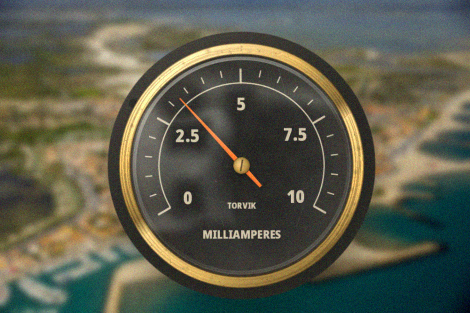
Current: 3.25 mA
